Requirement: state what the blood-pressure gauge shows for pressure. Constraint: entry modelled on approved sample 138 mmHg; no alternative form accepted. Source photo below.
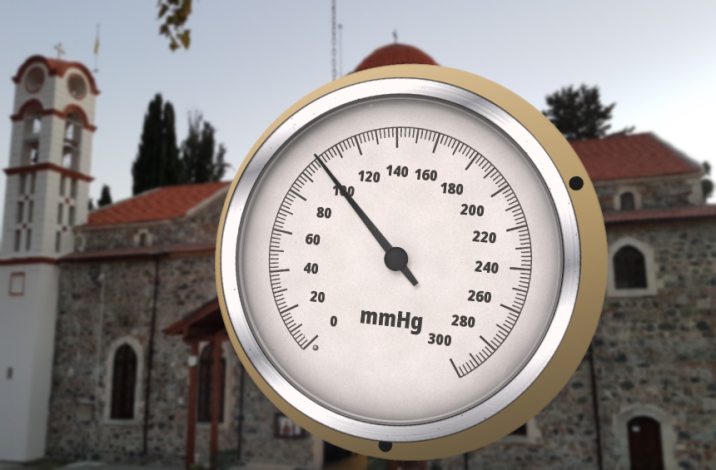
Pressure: 100 mmHg
